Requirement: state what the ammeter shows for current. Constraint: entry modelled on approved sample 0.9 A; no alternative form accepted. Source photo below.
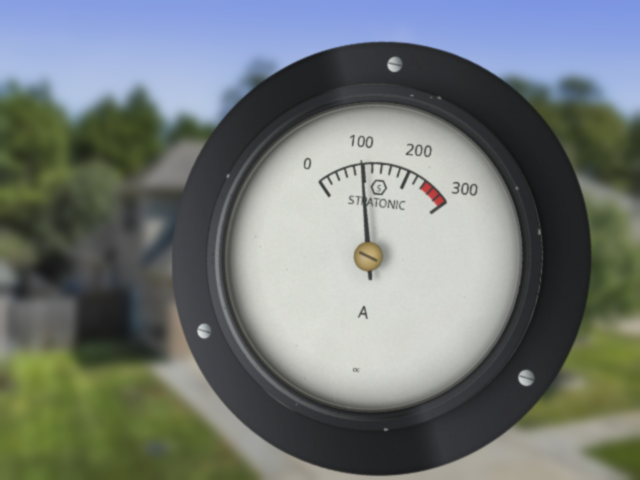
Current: 100 A
